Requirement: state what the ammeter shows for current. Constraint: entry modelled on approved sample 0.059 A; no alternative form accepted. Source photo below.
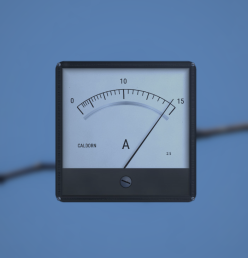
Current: 14.5 A
